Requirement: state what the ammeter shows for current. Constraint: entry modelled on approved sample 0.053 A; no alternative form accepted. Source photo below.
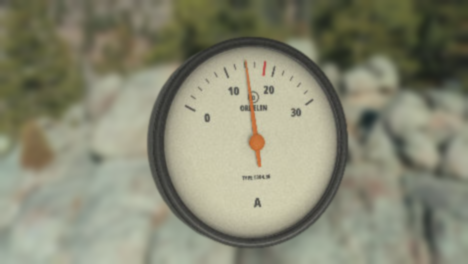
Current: 14 A
